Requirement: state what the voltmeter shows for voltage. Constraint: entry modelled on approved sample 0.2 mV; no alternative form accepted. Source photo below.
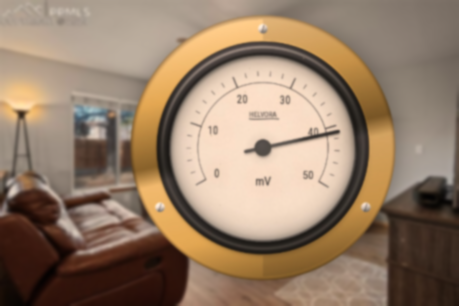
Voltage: 41 mV
